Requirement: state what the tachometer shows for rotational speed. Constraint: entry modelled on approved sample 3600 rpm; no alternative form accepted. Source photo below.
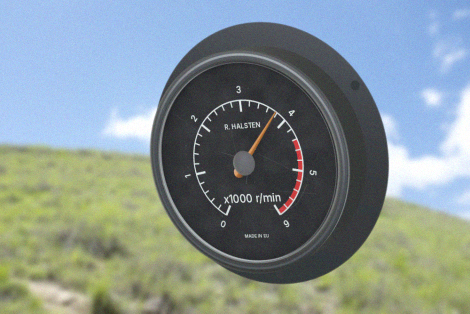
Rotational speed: 3800 rpm
